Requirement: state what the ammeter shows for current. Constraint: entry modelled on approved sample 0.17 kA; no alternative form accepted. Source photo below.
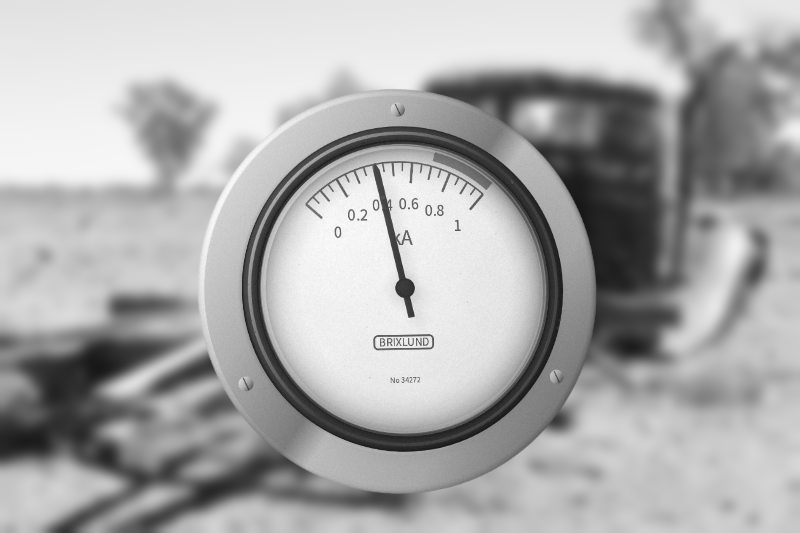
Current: 0.4 kA
